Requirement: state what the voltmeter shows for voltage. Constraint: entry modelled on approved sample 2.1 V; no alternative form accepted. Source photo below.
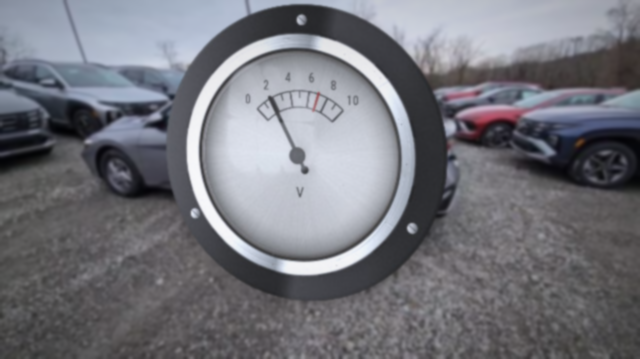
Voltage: 2 V
